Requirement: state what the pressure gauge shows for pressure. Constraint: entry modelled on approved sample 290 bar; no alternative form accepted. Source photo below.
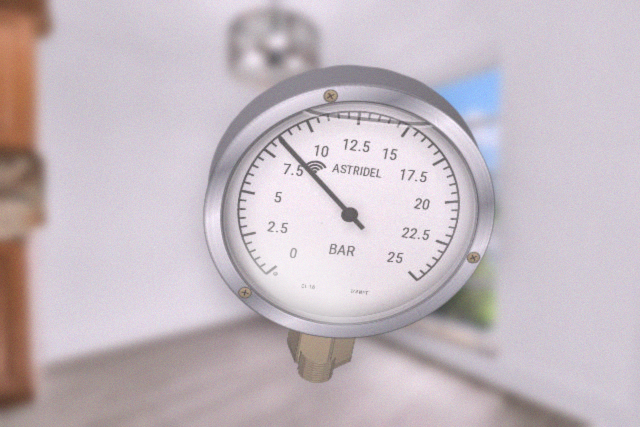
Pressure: 8.5 bar
